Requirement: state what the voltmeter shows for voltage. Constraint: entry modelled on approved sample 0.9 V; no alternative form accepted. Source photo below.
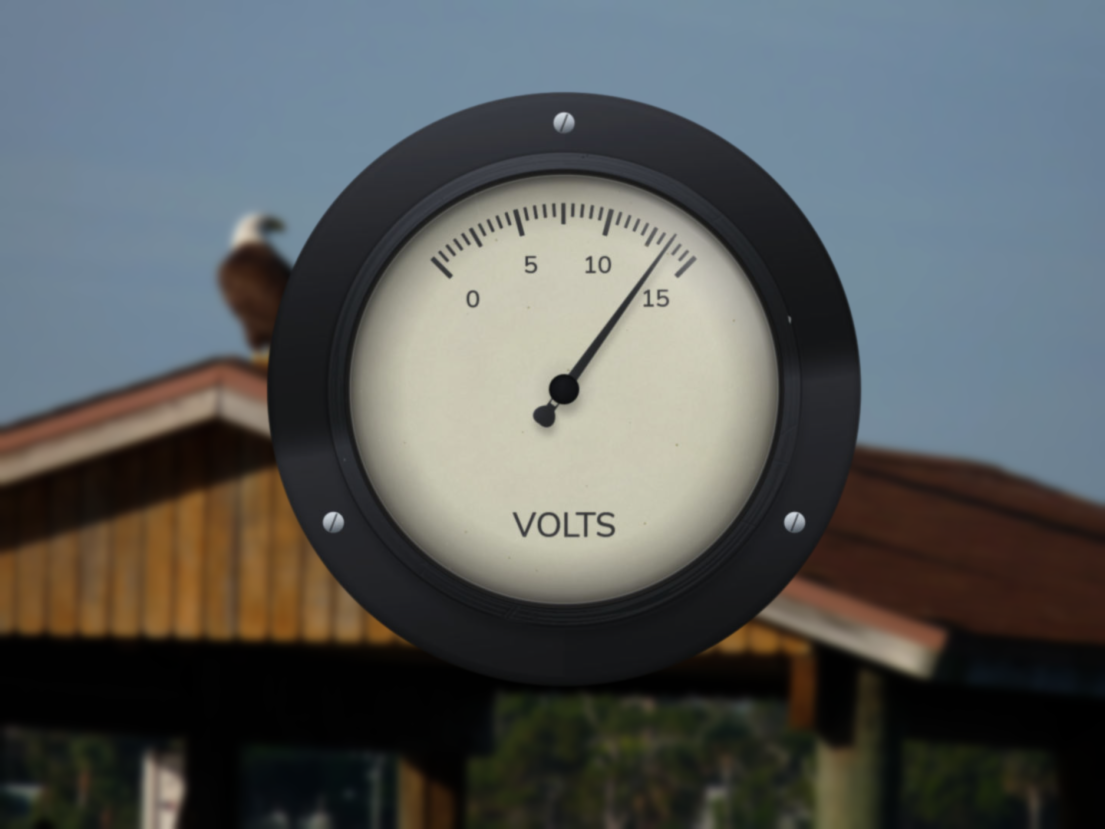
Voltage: 13.5 V
